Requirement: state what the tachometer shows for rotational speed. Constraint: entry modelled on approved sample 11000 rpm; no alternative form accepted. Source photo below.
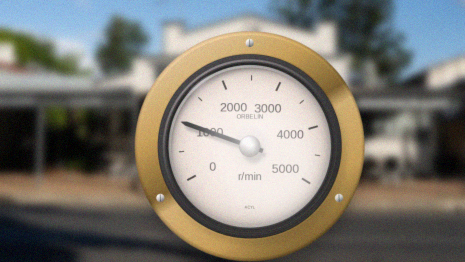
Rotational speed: 1000 rpm
